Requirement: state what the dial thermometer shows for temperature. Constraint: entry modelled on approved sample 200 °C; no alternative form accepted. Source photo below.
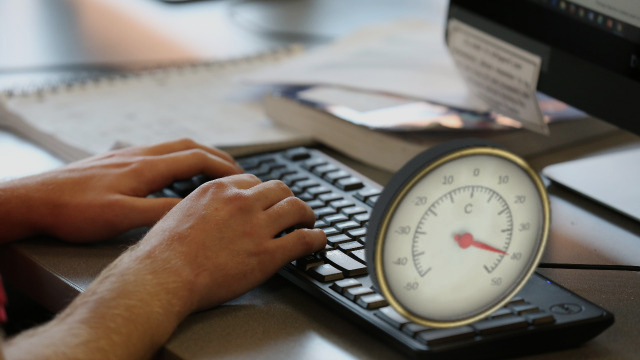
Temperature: 40 °C
